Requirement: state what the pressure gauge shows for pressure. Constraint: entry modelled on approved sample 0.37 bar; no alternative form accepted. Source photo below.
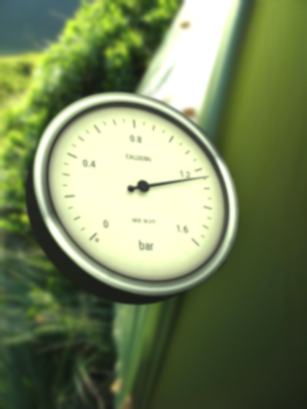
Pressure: 1.25 bar
